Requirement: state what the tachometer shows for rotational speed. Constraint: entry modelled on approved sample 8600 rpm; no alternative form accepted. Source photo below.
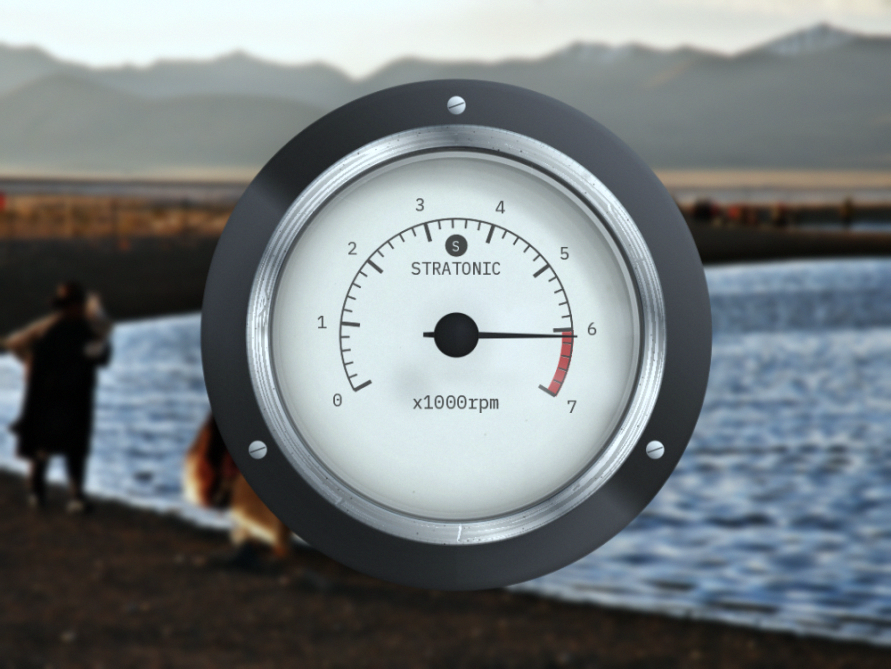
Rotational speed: 6100 rpm
